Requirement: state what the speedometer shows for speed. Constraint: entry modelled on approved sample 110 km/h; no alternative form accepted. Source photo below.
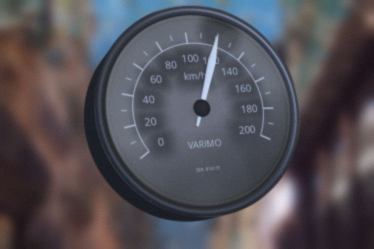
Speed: 120 km/h
